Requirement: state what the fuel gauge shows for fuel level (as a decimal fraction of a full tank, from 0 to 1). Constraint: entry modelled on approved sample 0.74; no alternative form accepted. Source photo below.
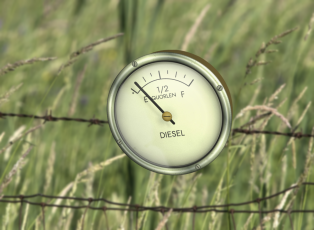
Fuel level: 0.125
